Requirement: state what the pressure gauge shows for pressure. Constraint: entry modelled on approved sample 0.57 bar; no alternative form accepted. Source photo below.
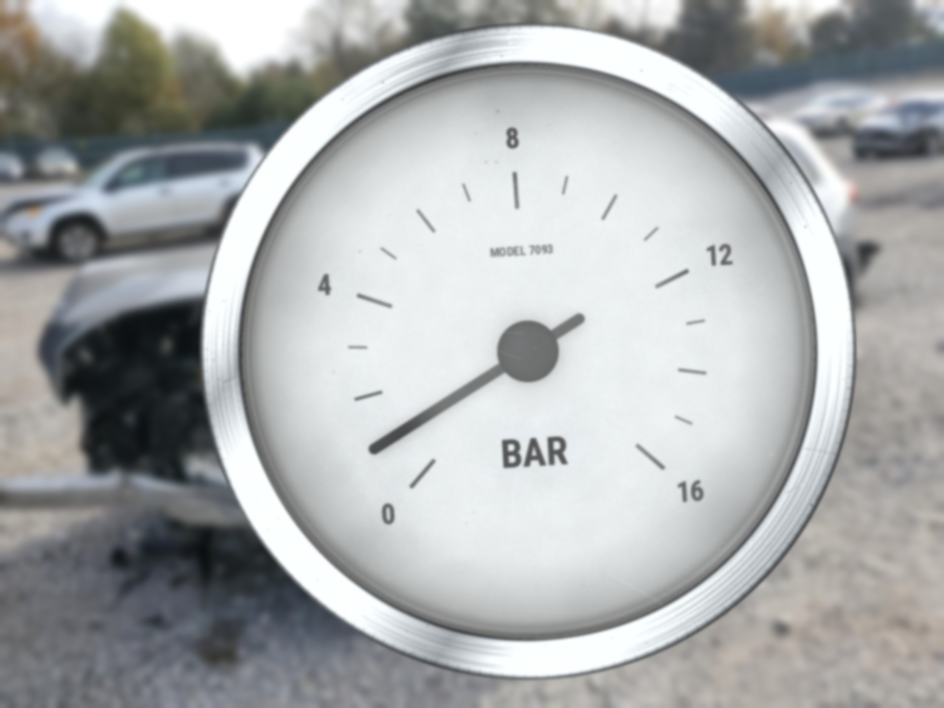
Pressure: 1 bar
